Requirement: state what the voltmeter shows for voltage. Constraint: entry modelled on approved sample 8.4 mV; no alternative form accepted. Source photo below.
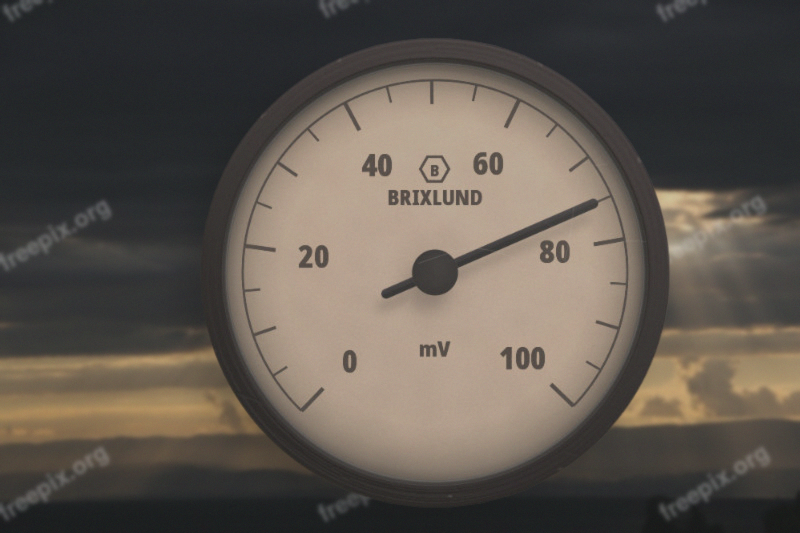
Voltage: 75 mV
